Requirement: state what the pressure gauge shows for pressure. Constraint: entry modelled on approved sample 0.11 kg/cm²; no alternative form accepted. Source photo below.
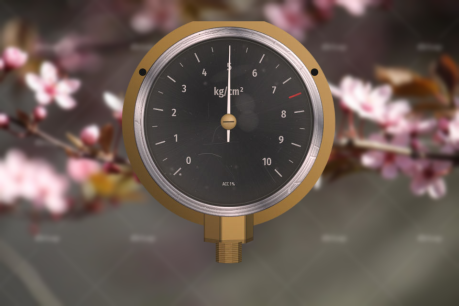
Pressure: 5 kg/cm²
